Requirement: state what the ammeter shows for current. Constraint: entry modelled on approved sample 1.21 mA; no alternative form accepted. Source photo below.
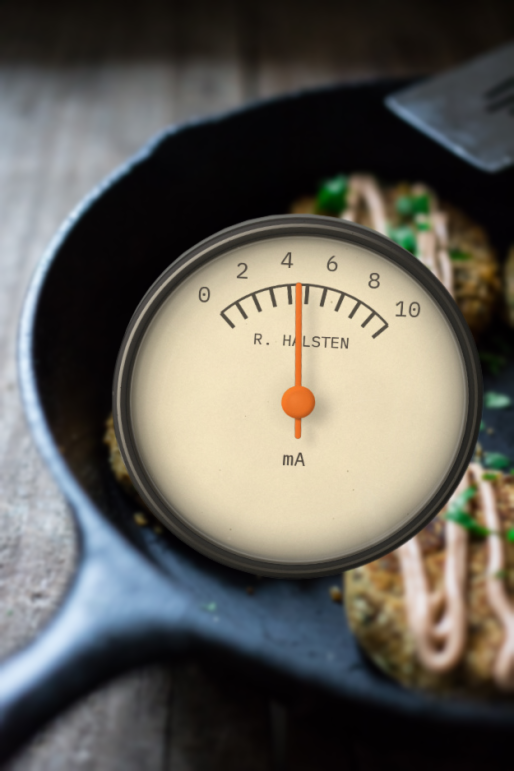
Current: 4.5 mA
